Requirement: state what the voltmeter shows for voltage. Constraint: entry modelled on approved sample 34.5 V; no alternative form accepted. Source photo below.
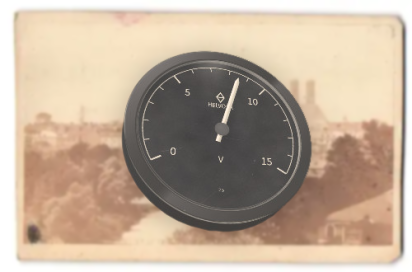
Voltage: 8.5 V
